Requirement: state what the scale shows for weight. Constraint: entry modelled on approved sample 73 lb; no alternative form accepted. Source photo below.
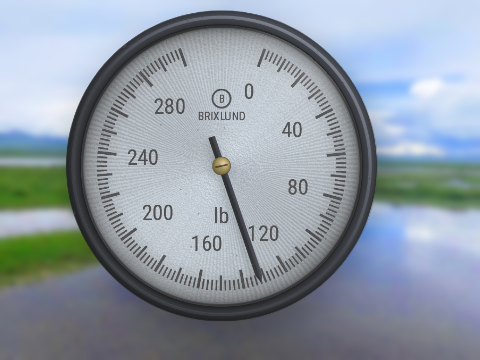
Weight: 132 lb
